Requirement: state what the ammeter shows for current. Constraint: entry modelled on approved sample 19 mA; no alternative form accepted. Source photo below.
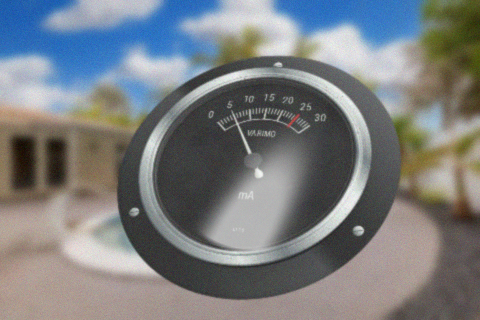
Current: 5 mA
